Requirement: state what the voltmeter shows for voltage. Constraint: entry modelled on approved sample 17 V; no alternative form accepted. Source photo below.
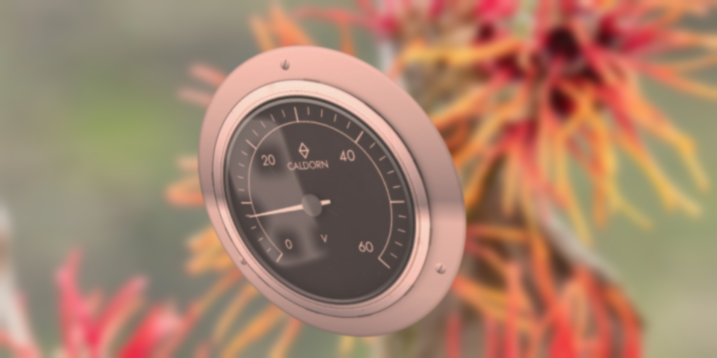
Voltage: 8 V
